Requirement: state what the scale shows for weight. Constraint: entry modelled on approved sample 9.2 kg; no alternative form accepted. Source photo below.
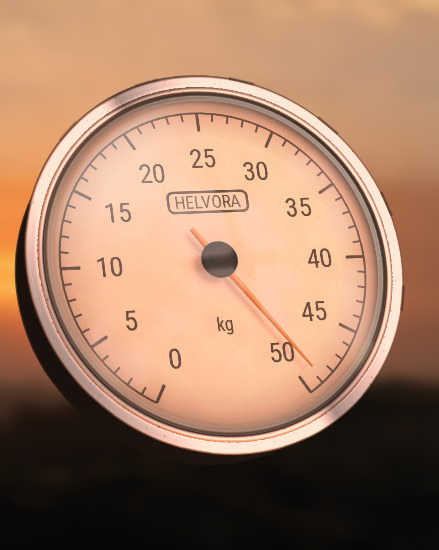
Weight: 49 kg
